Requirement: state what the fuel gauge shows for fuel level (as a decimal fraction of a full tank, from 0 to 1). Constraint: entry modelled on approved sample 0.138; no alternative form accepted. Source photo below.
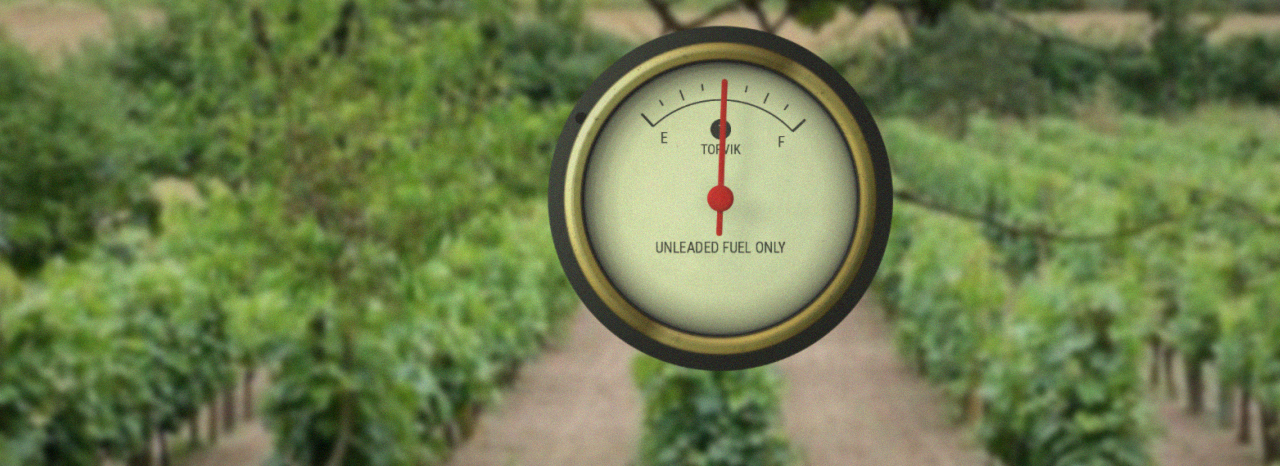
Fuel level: 0.5
